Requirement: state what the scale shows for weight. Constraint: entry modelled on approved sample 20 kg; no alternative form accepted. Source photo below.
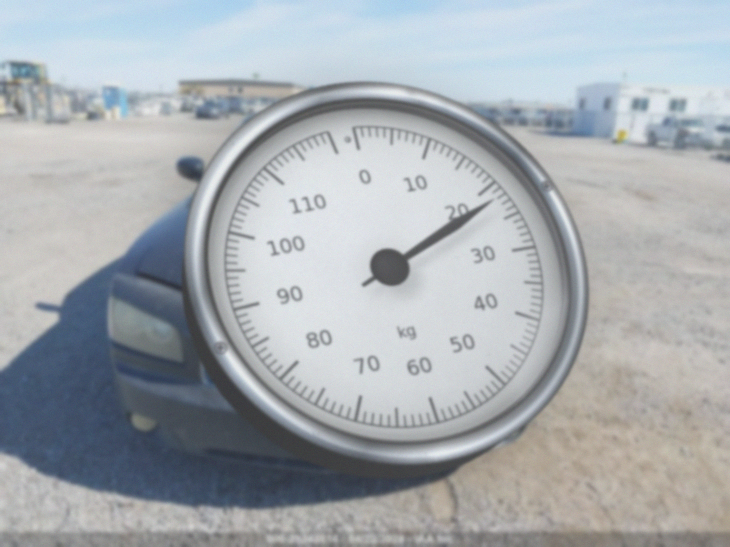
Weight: 22 kg
